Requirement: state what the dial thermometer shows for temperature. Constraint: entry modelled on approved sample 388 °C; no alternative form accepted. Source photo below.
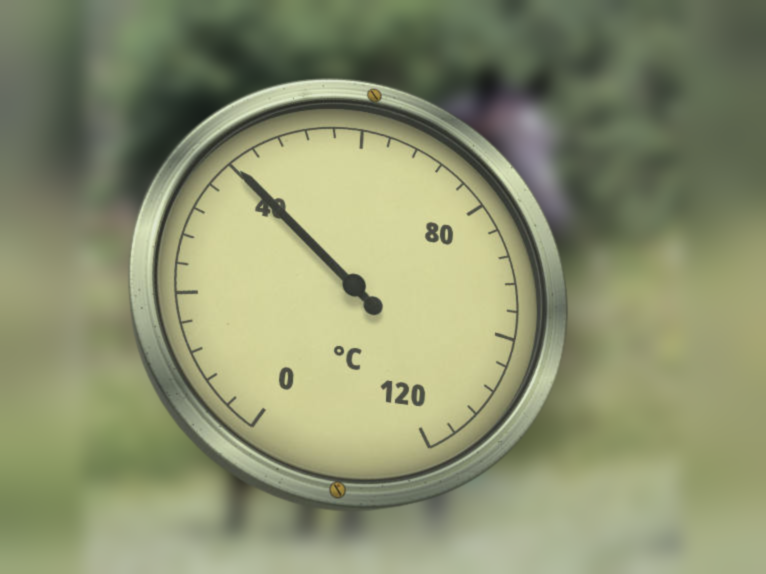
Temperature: 40 °C
